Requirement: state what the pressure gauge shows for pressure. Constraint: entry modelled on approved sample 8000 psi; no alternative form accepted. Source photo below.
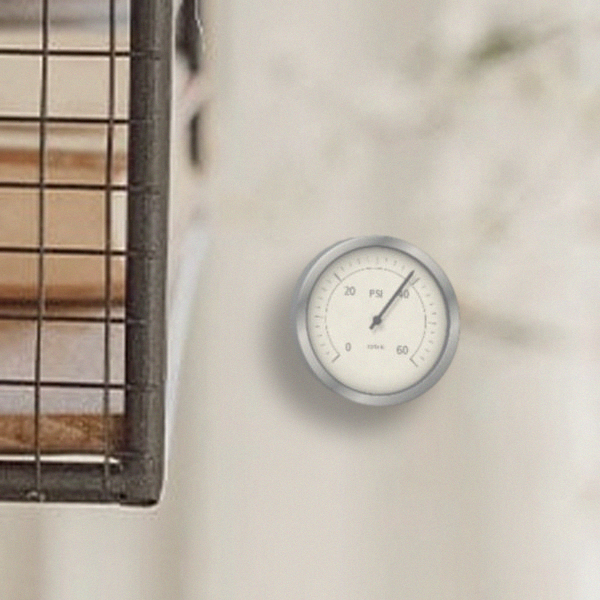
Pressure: 38 psi
